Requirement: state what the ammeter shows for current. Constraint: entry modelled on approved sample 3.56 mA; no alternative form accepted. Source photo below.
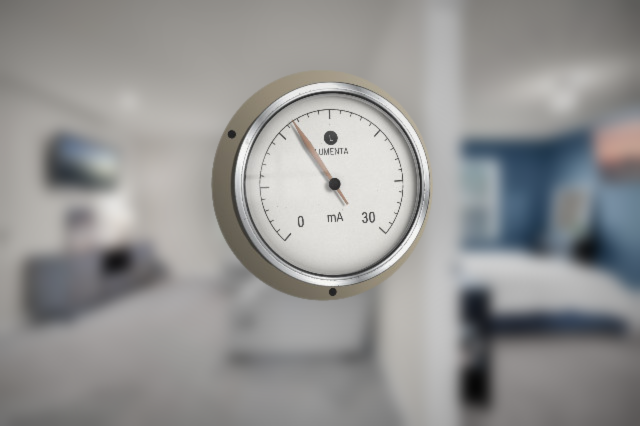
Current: 11.5 mA
